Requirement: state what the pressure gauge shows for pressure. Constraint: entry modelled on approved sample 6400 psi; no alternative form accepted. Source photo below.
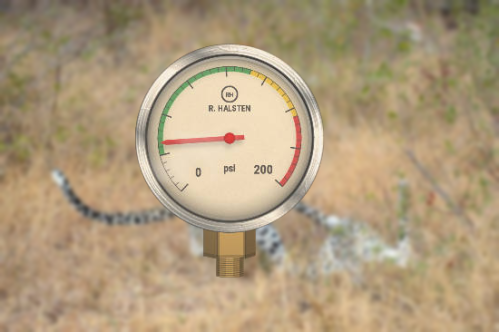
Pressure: 32.5 psi
